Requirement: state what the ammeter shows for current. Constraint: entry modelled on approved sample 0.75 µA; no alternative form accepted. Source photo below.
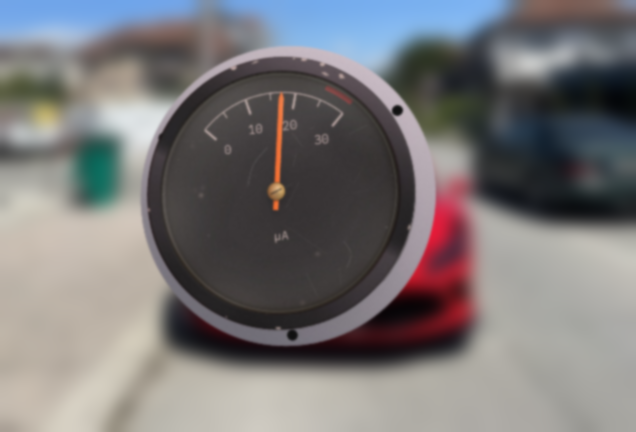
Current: 17.5 µA
